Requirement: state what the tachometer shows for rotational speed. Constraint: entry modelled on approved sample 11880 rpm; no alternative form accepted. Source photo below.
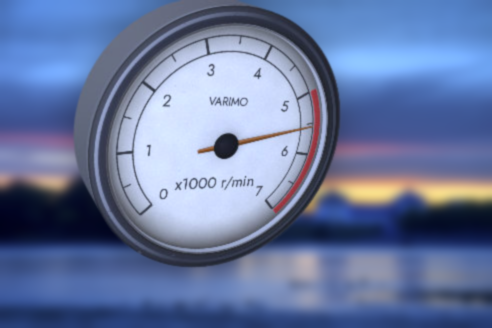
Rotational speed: 5500 rpm
